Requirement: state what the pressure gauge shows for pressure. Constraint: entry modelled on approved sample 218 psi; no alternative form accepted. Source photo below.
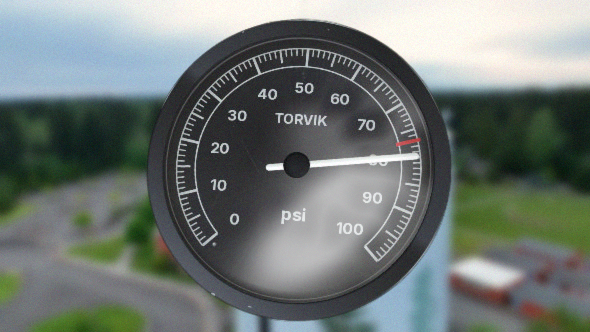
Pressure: 80 psi
